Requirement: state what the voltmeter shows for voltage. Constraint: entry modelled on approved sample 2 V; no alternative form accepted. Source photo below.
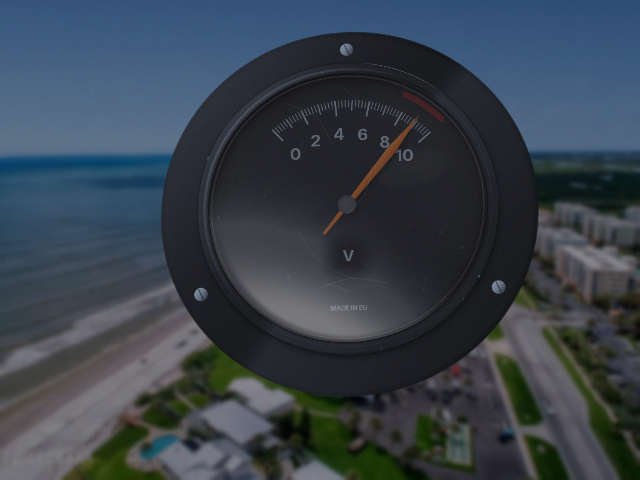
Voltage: 9 V
